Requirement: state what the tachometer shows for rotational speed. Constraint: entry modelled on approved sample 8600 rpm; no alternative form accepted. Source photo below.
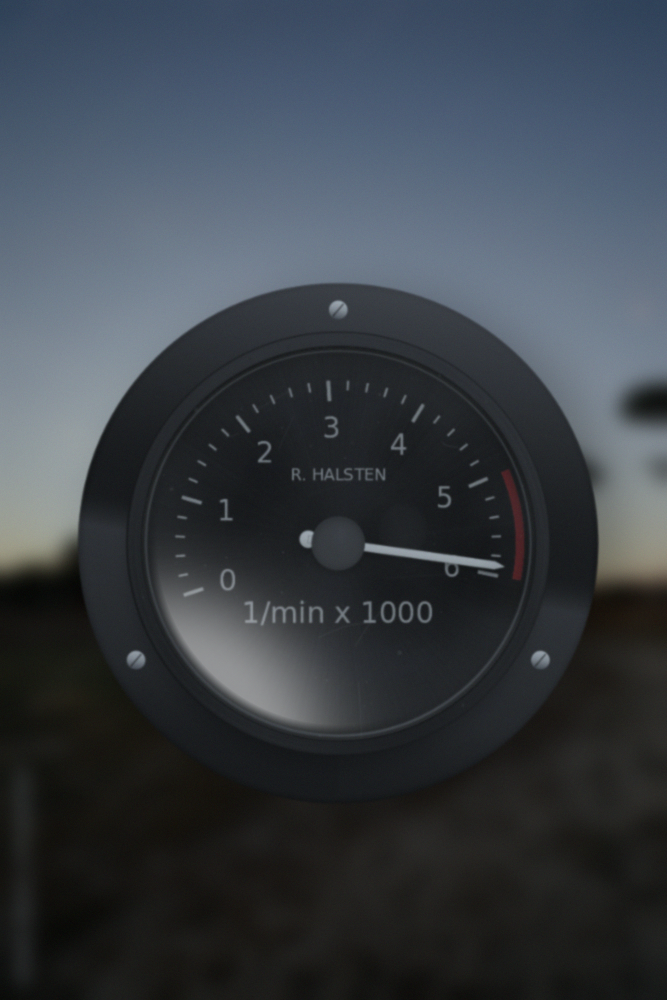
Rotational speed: 5900 rpm
